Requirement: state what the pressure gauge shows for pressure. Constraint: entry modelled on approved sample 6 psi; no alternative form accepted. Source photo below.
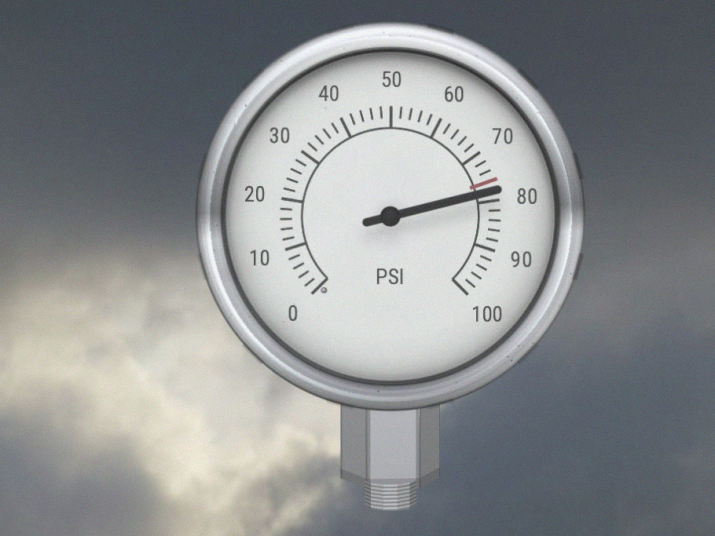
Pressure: 78 psi
